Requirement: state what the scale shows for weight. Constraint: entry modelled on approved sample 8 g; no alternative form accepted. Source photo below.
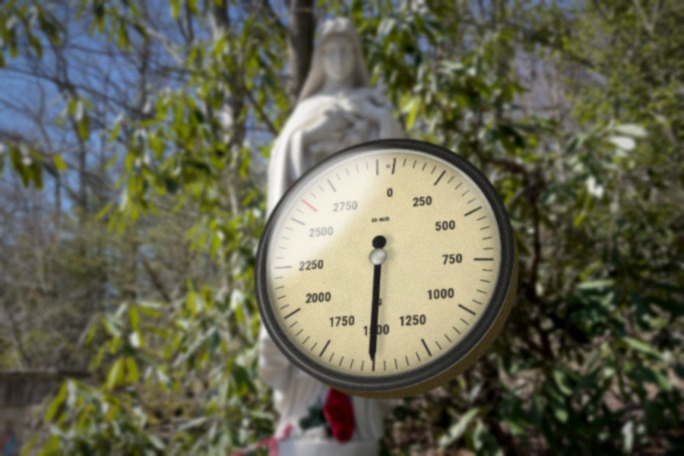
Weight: 1500 g
